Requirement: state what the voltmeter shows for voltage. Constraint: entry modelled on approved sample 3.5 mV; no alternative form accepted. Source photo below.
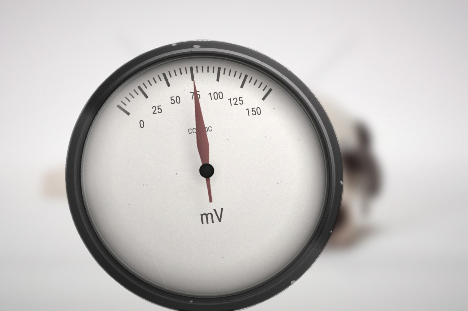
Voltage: 75 mV
